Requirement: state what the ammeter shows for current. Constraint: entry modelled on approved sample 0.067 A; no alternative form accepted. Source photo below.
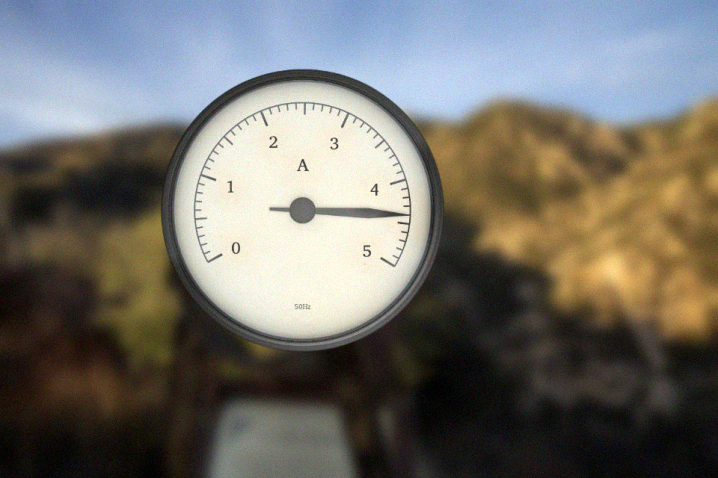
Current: 4.4 A
